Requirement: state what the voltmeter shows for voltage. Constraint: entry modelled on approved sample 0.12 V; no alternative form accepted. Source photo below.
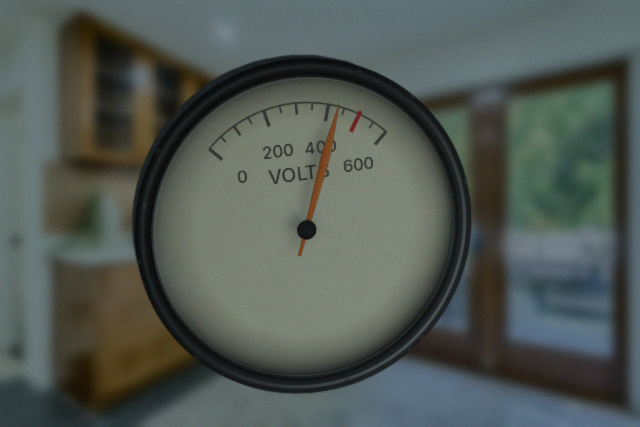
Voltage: 425 V
